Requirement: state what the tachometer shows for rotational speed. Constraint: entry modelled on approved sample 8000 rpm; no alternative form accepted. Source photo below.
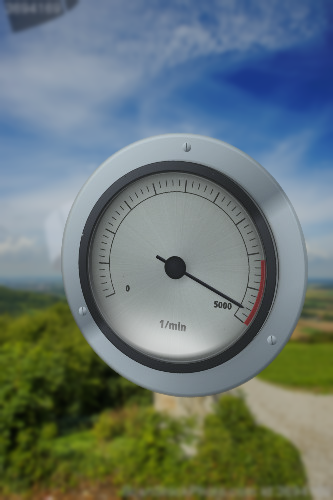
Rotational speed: 4800 rpm
